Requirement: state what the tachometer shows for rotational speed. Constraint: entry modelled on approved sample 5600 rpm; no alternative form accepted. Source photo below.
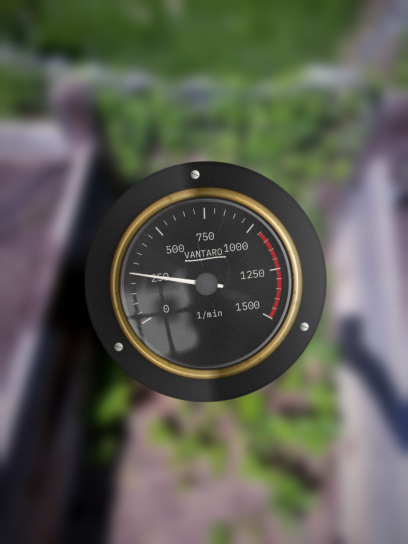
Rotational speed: 250 rpm
